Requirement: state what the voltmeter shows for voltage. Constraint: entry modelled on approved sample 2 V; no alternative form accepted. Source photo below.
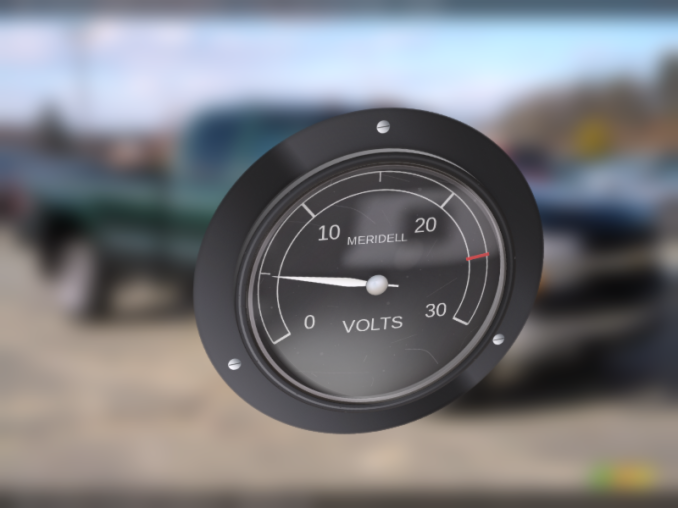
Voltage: 5 V
